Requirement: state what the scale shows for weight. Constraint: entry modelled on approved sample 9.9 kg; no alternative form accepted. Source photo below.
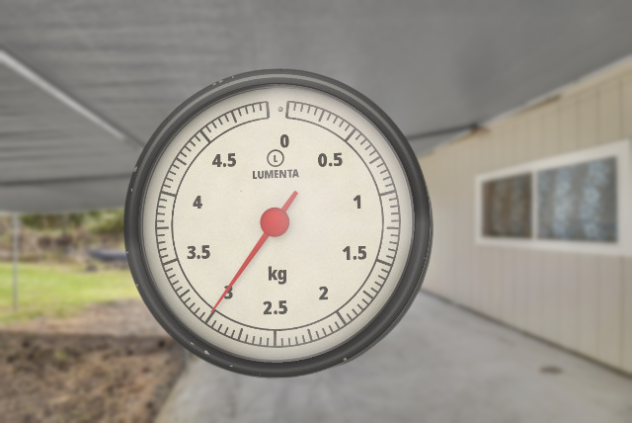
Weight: 3 kg
